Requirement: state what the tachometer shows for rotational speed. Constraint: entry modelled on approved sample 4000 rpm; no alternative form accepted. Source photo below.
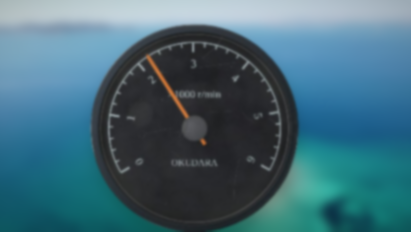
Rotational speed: 2200 rpm
